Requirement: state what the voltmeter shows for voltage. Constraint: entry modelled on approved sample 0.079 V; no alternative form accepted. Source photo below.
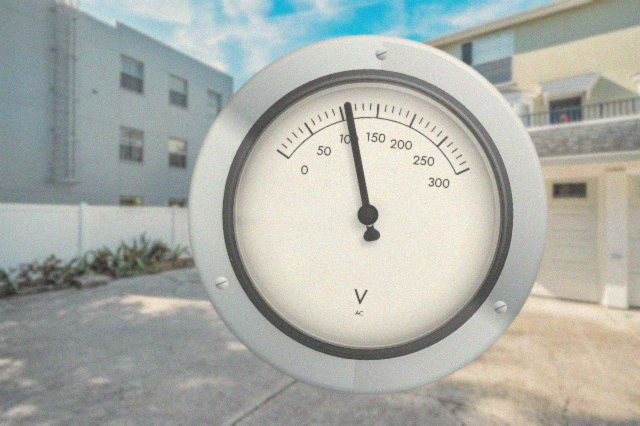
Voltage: 110 V
